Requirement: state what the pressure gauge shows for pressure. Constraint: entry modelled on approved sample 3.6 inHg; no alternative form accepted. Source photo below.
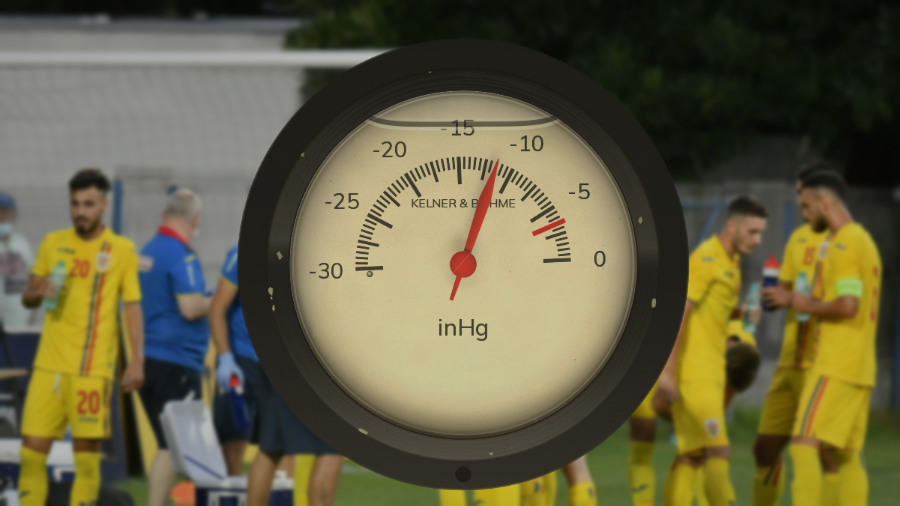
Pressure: -11.5 inHg
